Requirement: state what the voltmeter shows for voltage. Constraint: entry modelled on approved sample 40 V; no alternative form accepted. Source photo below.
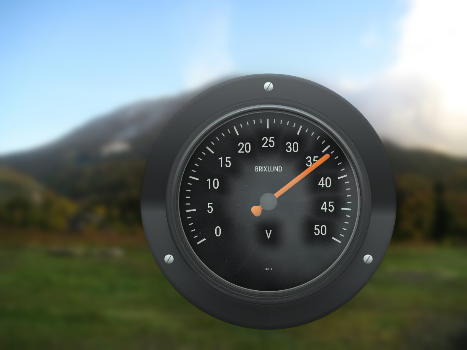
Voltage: 36 V
